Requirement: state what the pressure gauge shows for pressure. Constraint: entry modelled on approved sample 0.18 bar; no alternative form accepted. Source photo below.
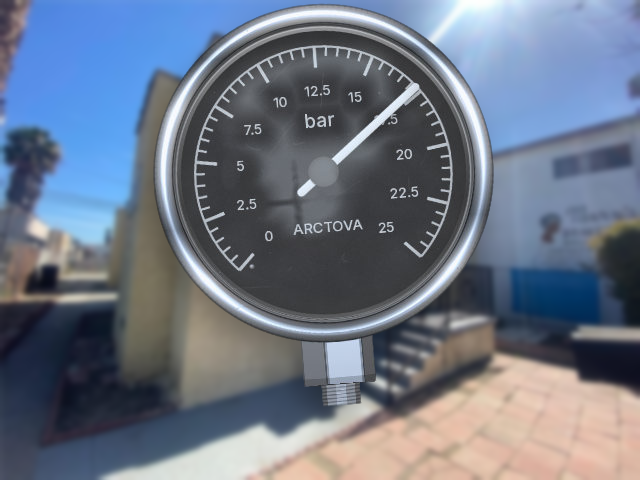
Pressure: 17.25 bar
